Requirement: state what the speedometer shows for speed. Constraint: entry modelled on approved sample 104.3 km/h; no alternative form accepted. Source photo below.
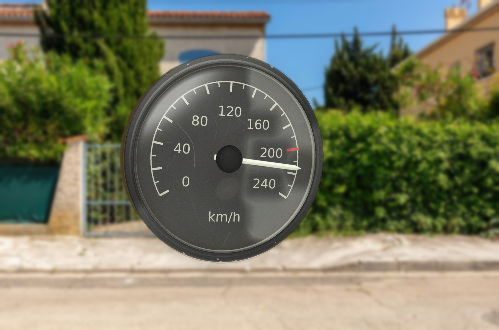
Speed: 215 km/h
